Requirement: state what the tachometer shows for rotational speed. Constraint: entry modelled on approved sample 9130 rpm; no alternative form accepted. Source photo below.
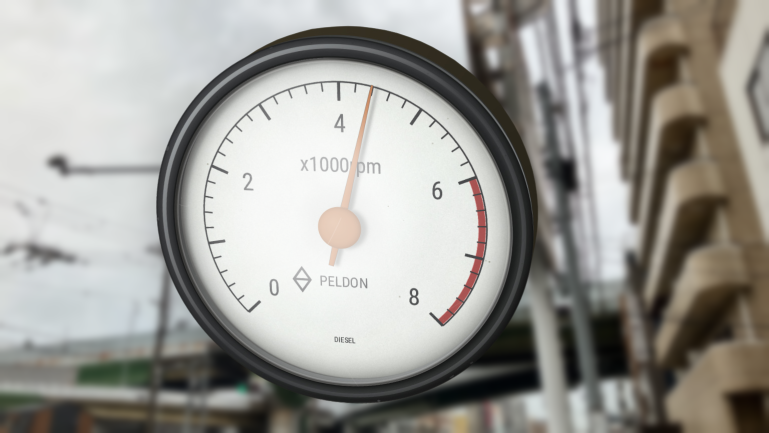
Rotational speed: 4400 rpm
